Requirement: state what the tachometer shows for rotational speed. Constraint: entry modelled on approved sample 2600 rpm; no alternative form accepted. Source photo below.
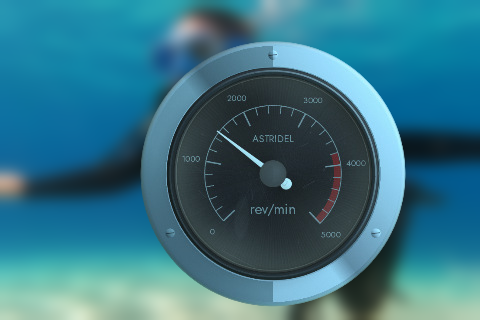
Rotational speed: 1500 rpm
